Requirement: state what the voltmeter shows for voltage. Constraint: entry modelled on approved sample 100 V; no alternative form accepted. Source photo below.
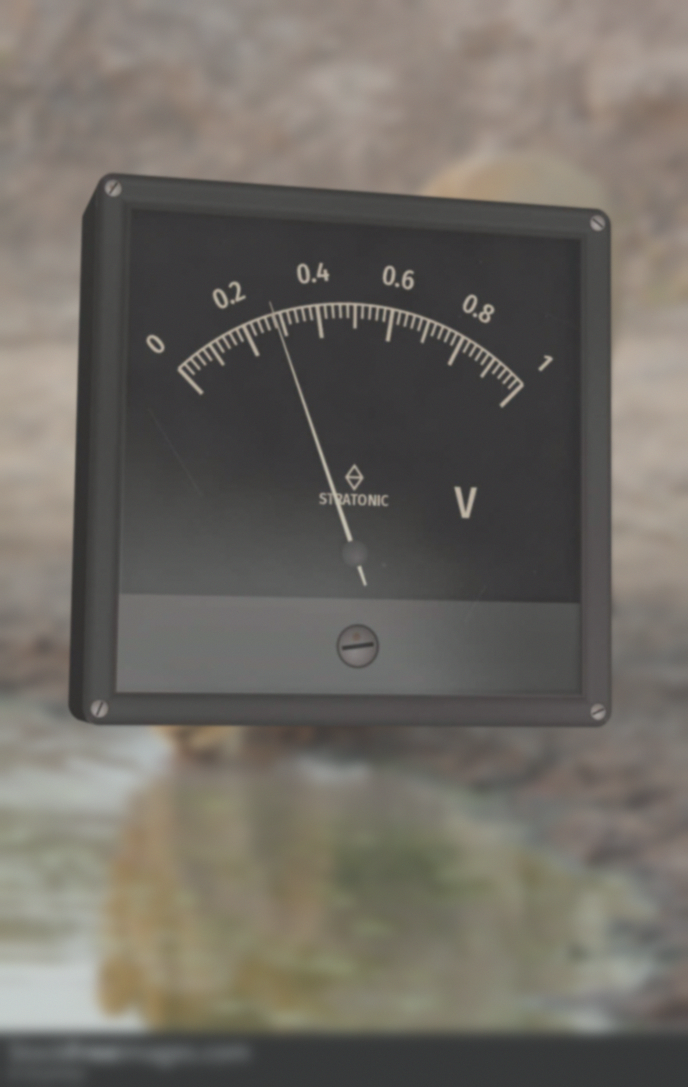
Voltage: 0.28 V
